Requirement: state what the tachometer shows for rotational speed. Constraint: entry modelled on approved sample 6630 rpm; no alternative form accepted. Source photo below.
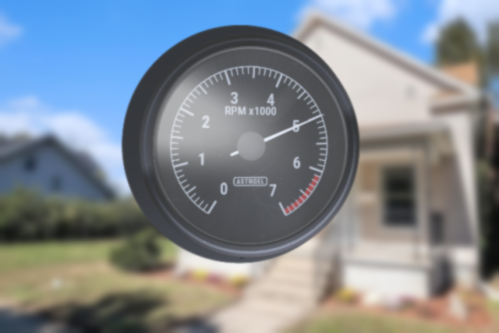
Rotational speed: 5000 rpm
